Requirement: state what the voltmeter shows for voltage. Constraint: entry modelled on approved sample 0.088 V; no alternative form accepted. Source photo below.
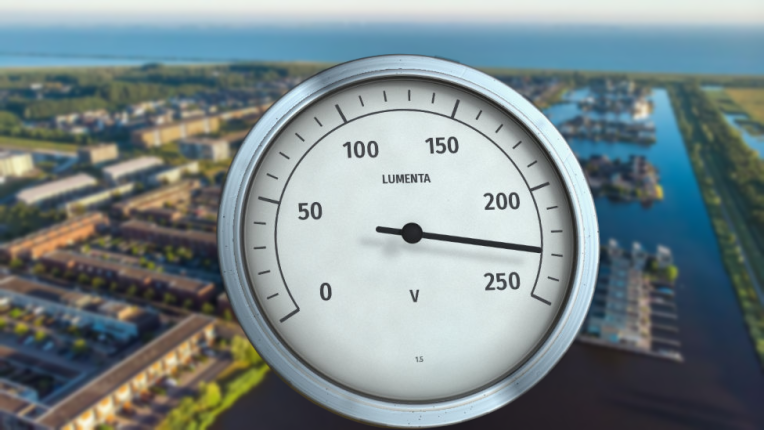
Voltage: 230 V
